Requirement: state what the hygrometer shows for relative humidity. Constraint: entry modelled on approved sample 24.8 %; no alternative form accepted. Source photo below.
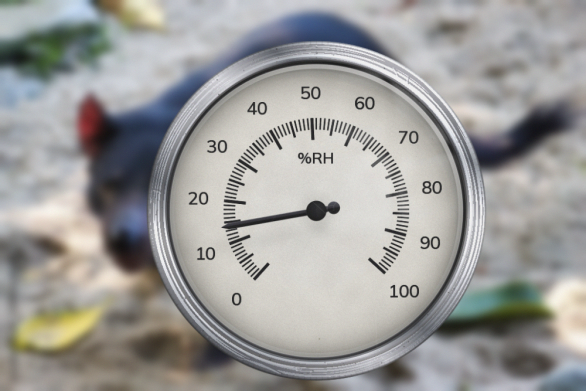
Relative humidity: 14 %
